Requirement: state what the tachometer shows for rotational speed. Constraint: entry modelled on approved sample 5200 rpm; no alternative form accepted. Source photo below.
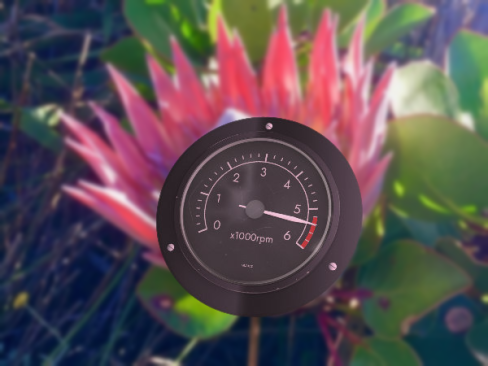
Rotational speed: 5400 rpm
